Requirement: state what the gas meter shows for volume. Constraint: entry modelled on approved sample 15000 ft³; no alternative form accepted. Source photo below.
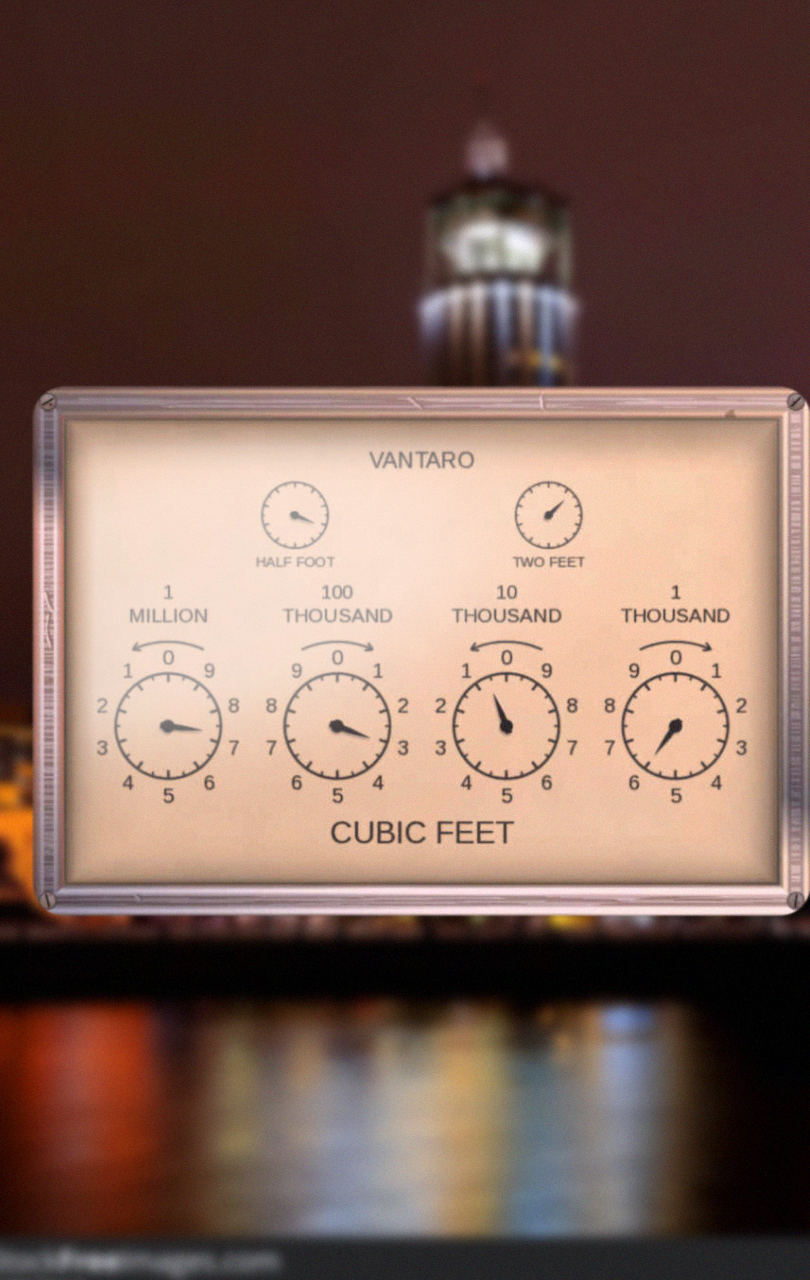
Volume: 730600 ft³
